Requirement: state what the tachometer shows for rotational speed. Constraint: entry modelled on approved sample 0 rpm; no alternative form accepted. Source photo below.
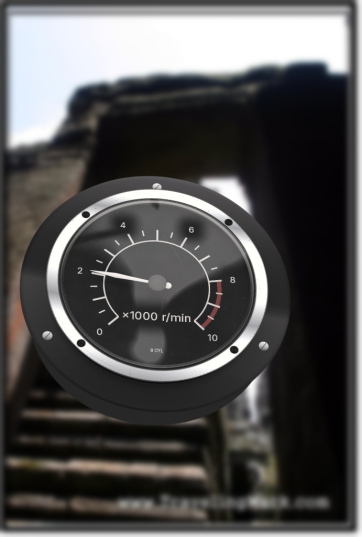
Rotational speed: 2000 rpm
